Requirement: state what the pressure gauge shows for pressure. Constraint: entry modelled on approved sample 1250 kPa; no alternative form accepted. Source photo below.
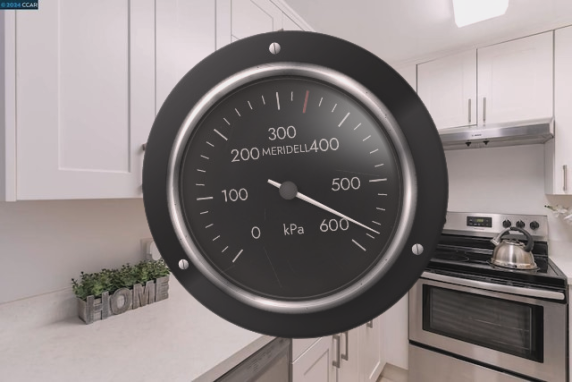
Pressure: 570 kPa
